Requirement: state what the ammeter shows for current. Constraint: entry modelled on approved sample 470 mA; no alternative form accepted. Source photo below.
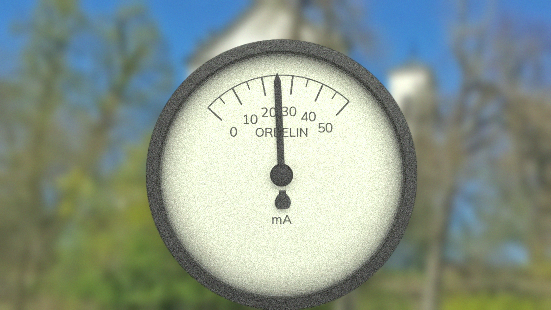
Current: 25 mA
